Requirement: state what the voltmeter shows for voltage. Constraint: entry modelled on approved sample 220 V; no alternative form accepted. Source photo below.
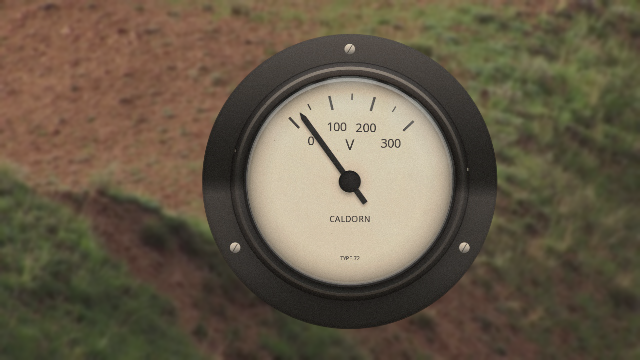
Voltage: 25 V
